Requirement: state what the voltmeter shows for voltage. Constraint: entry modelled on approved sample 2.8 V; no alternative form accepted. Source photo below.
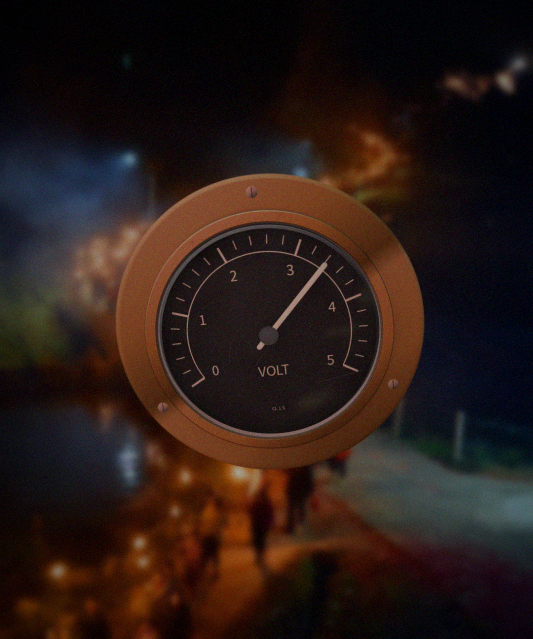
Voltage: 3.4 V
